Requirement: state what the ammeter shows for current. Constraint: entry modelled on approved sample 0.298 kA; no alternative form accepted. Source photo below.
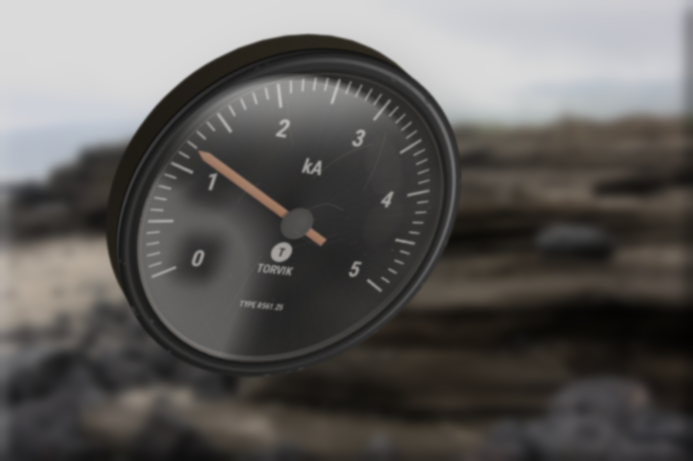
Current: 1.2 kA
